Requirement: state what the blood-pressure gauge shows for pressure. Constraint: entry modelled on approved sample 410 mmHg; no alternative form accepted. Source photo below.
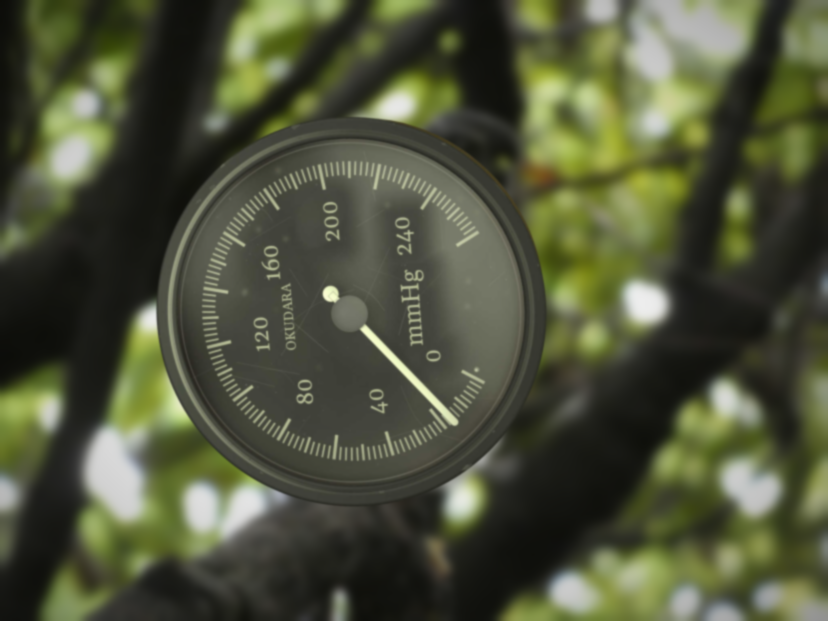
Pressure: 16 mmHg
